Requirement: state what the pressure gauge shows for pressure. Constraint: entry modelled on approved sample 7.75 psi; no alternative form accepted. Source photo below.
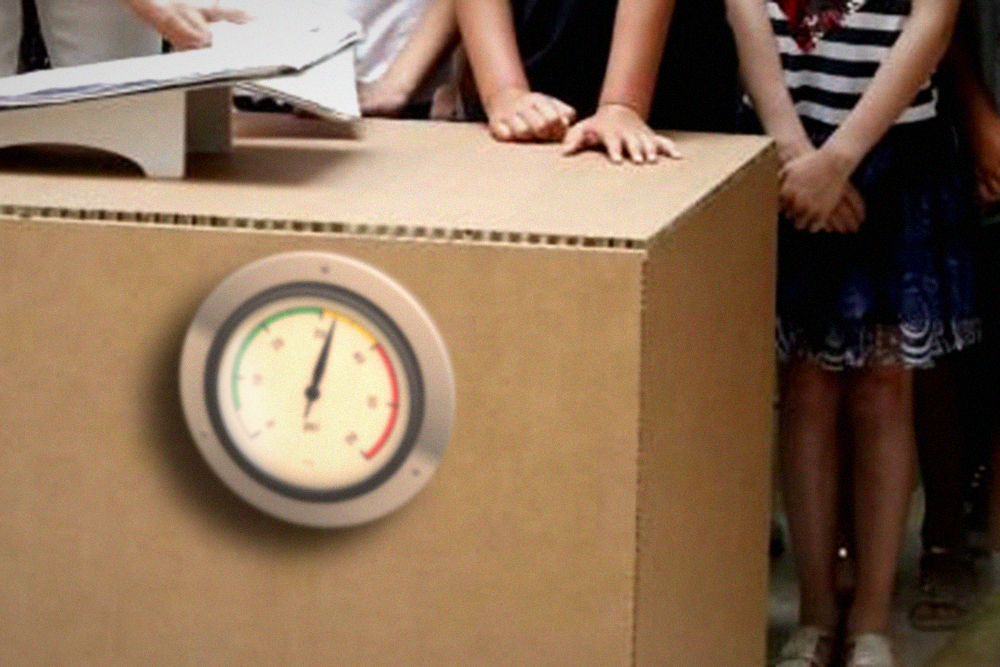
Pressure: 32.5 psi
